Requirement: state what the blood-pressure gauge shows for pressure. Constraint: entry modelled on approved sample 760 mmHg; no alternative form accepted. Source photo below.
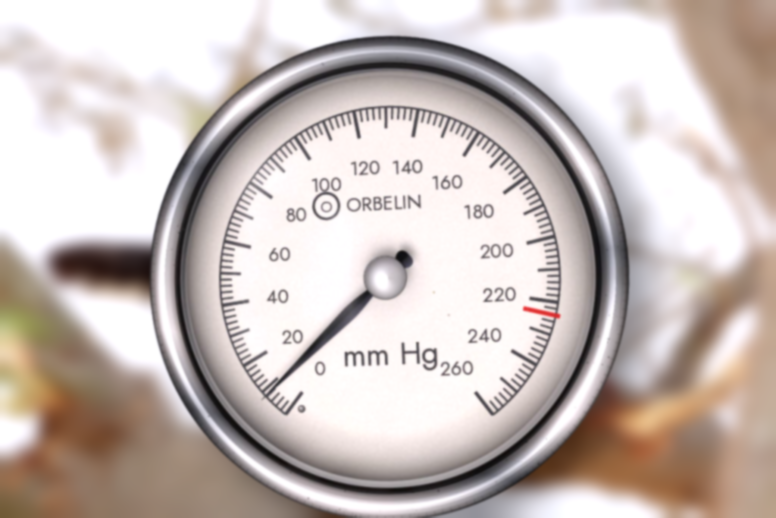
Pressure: 8 mmHg
